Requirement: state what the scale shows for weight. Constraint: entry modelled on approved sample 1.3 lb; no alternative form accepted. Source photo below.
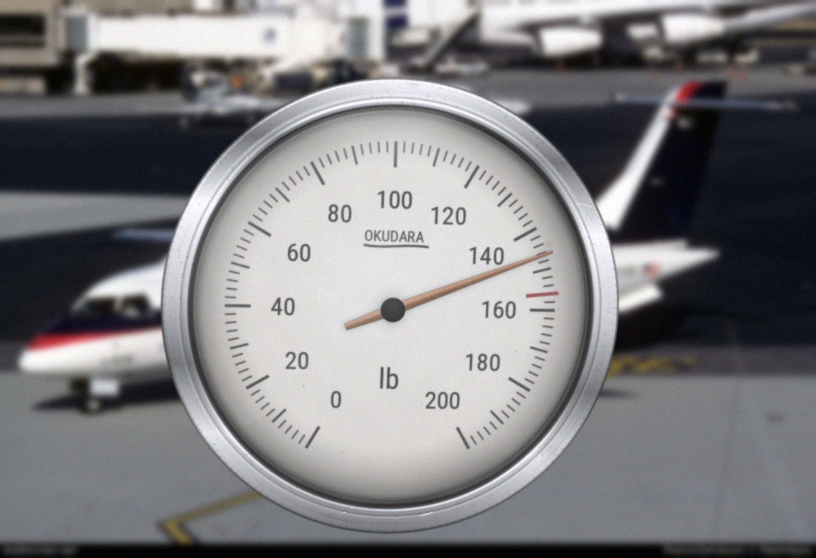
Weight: 146 lb
